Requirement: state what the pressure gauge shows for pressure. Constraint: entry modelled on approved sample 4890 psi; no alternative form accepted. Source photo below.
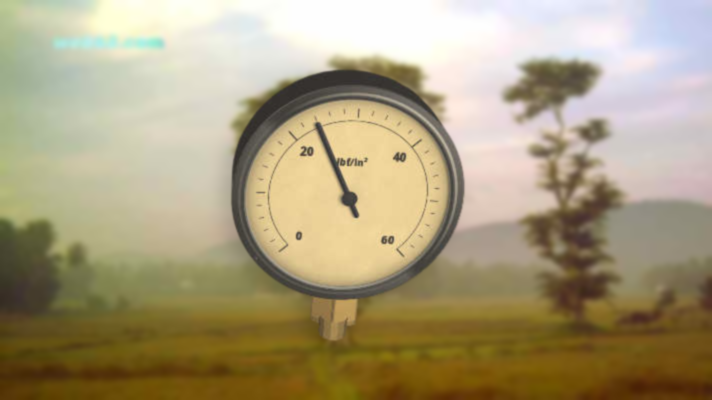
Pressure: 24 psi
